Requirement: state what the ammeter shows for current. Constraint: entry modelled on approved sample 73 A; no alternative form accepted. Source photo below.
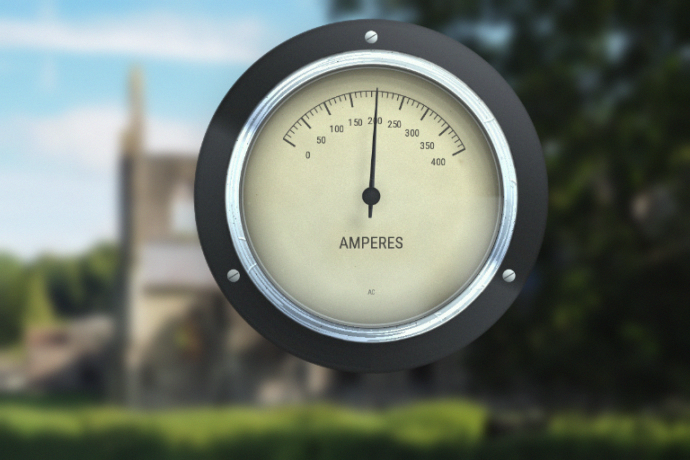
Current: 200 A
